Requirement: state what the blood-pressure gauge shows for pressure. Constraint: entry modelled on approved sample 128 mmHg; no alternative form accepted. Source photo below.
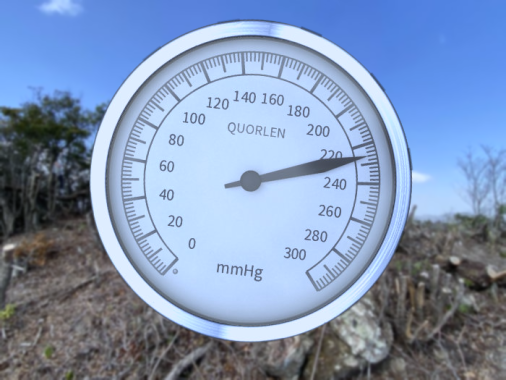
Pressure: 226 mmHg
